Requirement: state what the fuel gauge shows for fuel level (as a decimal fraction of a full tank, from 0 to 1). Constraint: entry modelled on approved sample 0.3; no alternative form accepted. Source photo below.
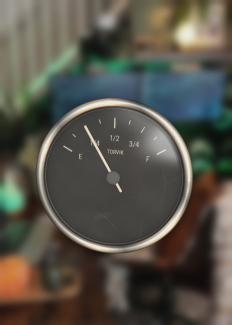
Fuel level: 0.25
